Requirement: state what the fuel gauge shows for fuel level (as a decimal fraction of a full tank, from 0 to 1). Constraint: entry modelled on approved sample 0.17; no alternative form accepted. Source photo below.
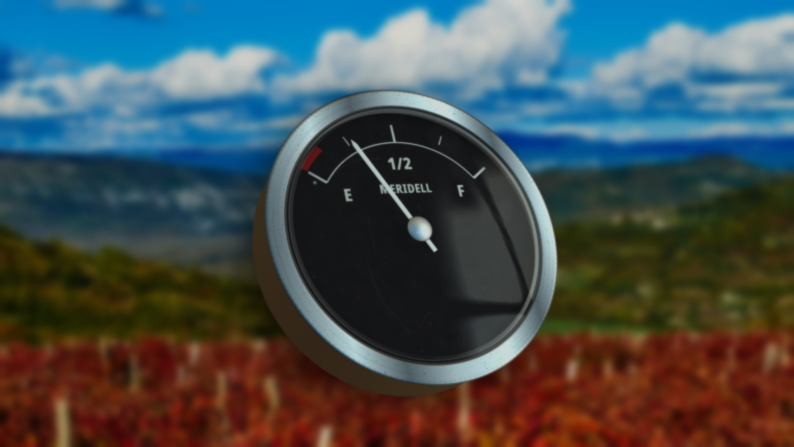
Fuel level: 0.25
